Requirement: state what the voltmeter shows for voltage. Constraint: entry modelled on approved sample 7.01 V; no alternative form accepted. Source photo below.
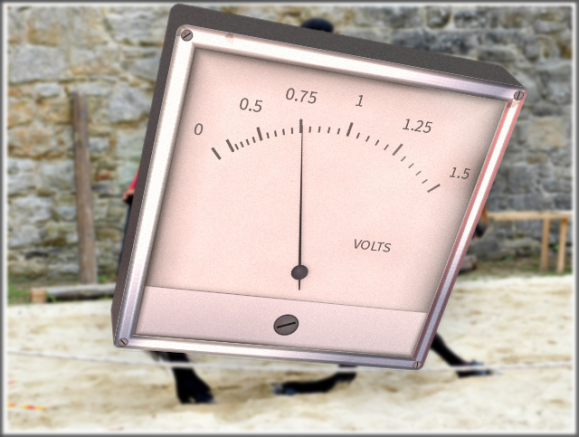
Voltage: 0.75 V
